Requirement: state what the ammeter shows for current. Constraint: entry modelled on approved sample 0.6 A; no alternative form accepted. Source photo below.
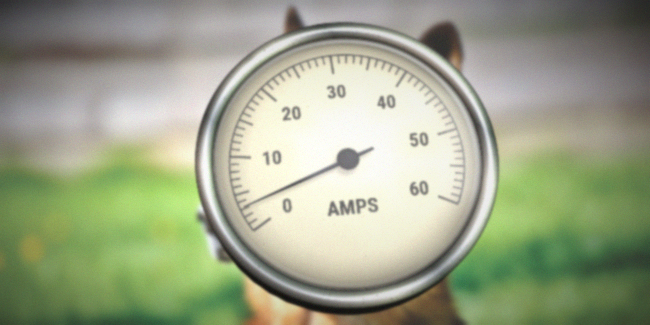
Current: 3 A
